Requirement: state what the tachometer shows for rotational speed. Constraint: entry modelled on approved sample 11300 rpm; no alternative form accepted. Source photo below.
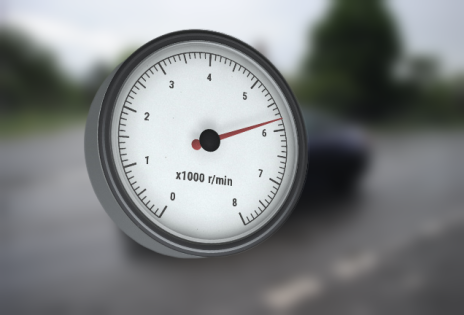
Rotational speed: 5800 rpm
